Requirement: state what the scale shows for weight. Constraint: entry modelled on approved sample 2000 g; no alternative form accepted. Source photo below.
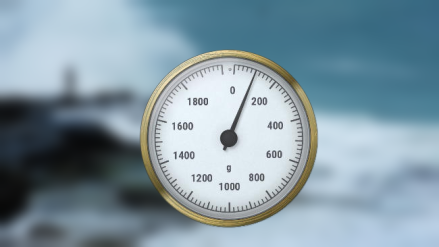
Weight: 100 g
